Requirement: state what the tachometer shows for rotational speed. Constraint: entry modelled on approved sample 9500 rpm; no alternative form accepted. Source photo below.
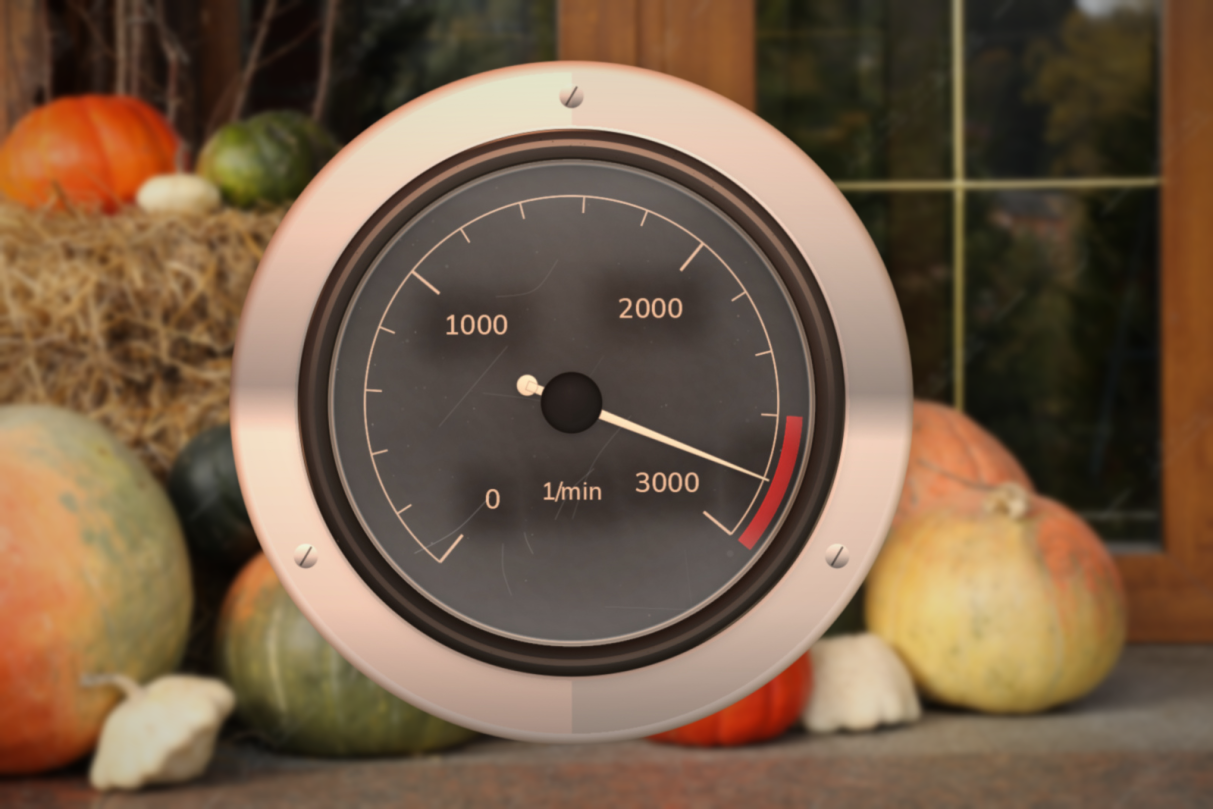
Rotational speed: 2800 rpm
